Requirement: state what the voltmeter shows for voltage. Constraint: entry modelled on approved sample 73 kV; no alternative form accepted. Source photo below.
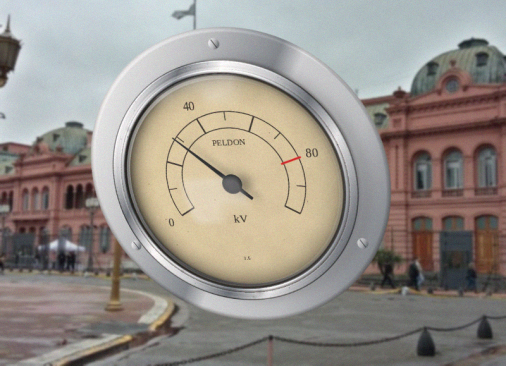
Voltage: 30 kV
